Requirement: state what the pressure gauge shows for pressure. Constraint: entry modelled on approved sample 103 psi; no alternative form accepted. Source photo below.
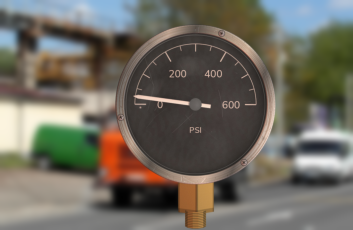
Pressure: 25 psi
